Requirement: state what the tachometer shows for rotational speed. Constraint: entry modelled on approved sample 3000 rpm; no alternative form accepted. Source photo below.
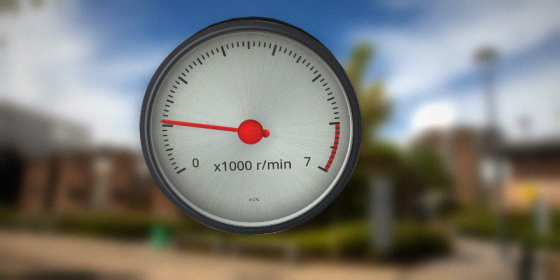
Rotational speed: 1100 rpm
